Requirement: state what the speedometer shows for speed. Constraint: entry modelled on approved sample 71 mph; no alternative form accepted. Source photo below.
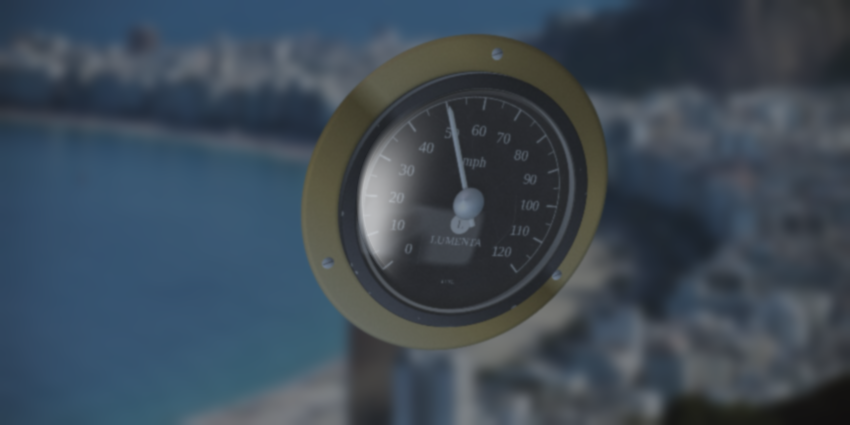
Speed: 50 mph
